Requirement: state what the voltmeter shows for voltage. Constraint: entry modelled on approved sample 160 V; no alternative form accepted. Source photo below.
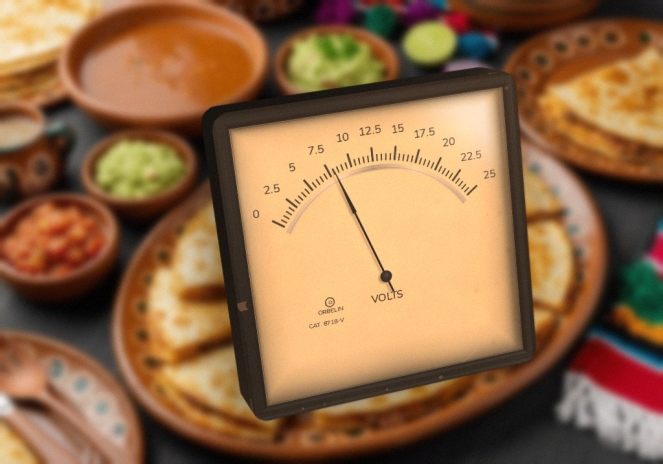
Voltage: 8 V
